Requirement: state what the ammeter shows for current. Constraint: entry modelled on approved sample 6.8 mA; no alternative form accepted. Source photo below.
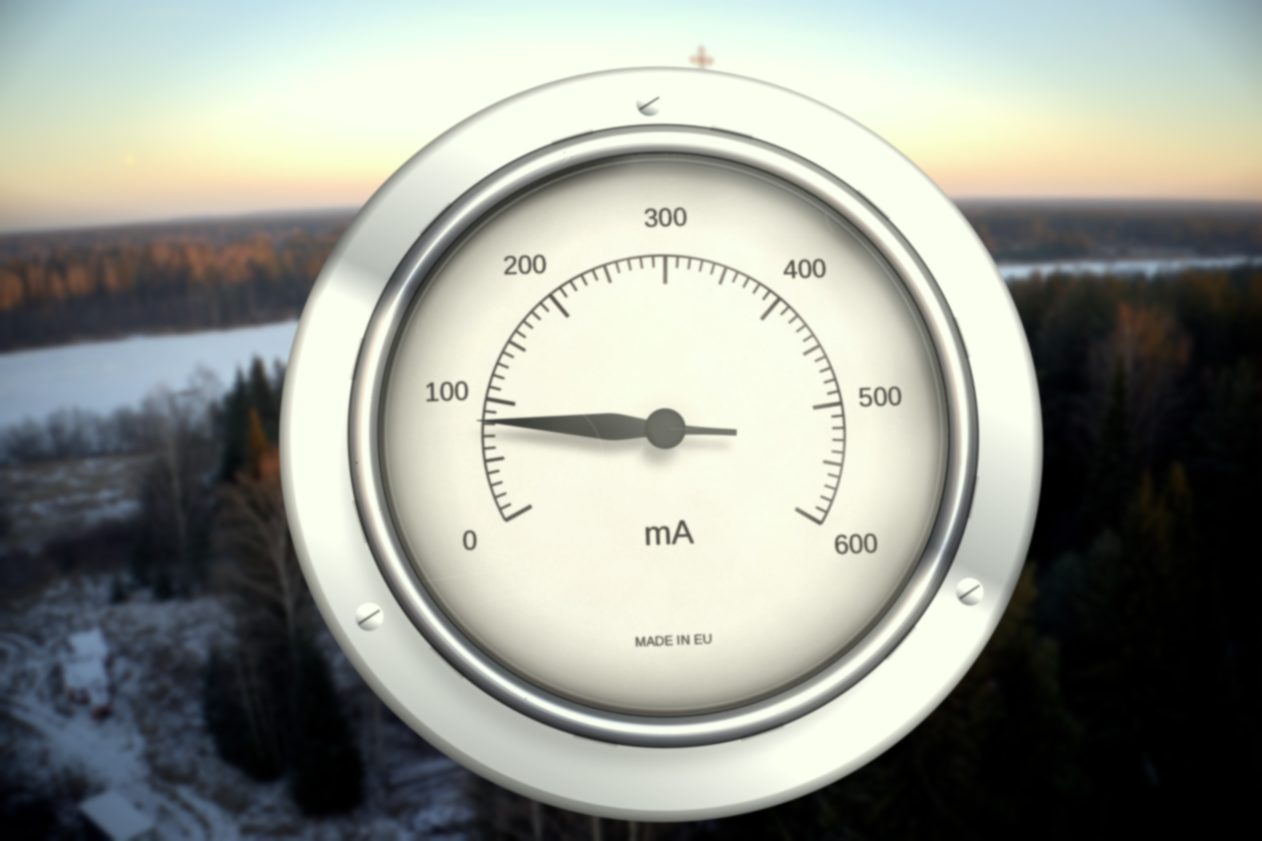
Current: 80 mA
